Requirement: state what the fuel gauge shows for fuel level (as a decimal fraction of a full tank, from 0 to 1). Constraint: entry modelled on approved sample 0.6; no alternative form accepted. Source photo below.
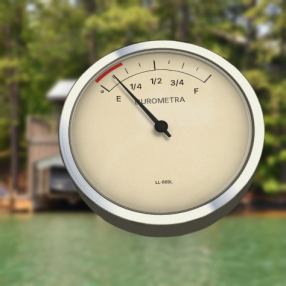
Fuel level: 0.125
